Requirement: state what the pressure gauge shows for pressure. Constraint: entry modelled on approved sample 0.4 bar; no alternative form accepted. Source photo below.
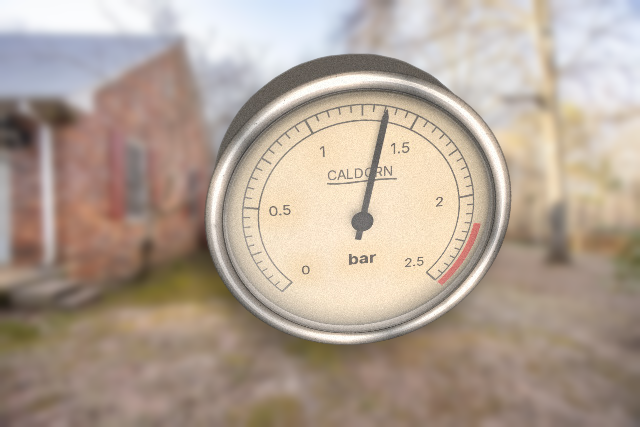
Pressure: 1.35 bar
